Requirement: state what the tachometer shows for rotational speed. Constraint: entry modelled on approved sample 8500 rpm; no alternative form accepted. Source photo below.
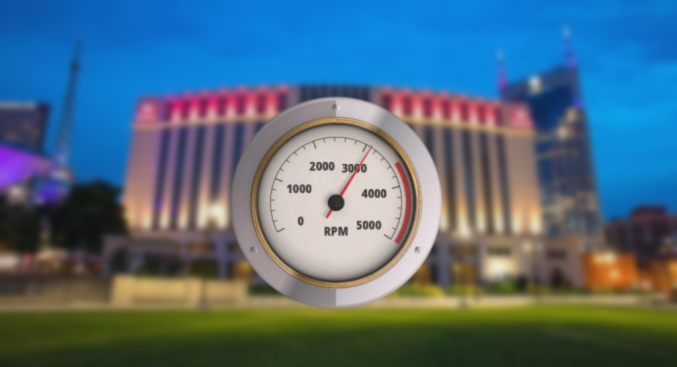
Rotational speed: 3100 rpm
